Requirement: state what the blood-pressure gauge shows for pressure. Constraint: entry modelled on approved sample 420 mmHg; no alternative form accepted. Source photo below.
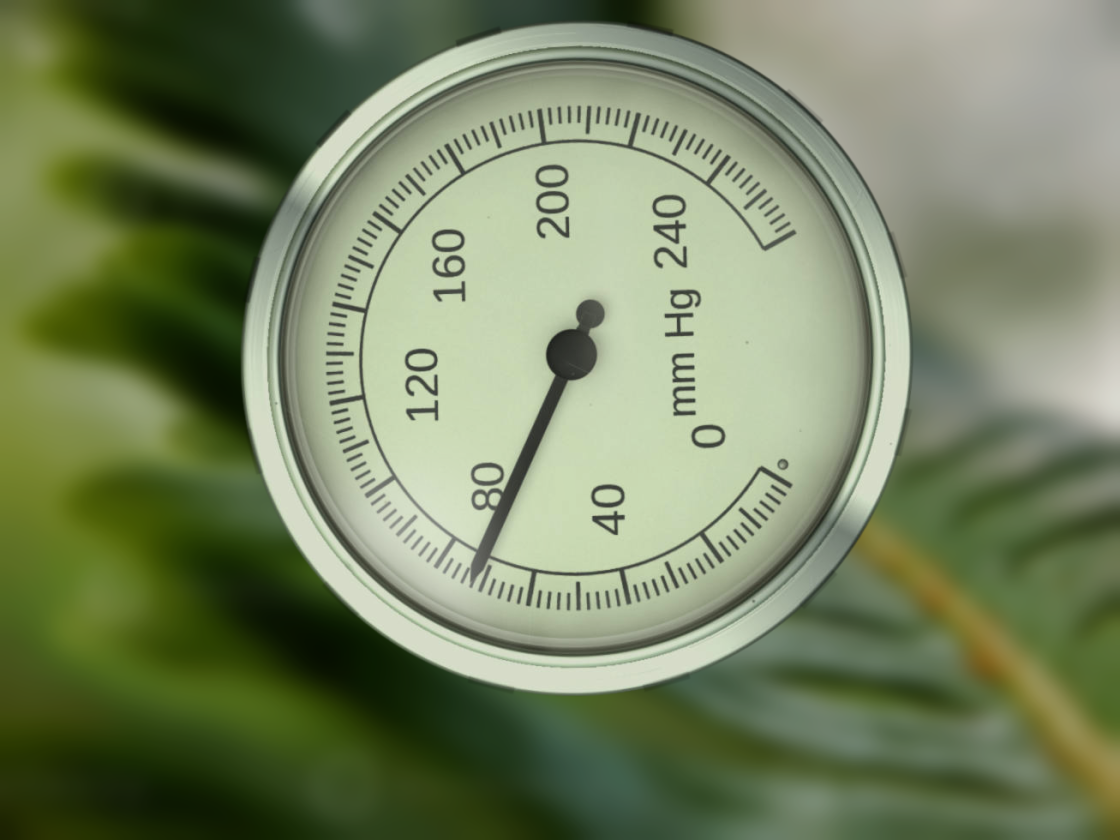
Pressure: 72 mmHg
